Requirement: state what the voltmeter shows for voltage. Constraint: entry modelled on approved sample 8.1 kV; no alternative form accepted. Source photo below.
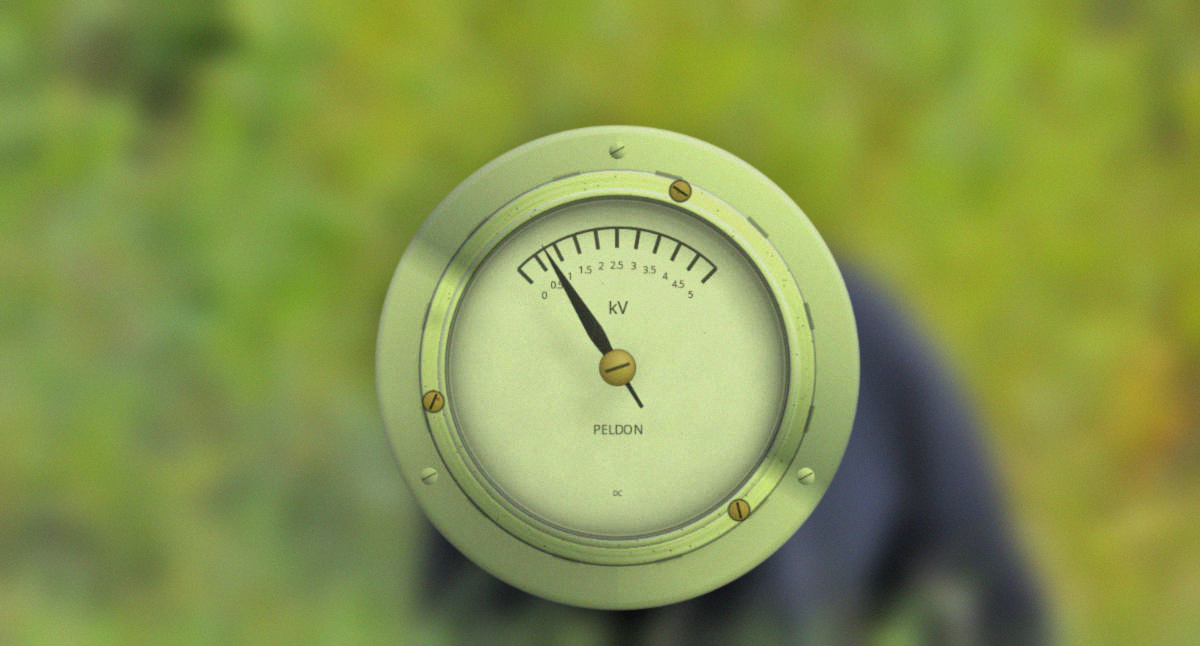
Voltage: 0.75 kV
